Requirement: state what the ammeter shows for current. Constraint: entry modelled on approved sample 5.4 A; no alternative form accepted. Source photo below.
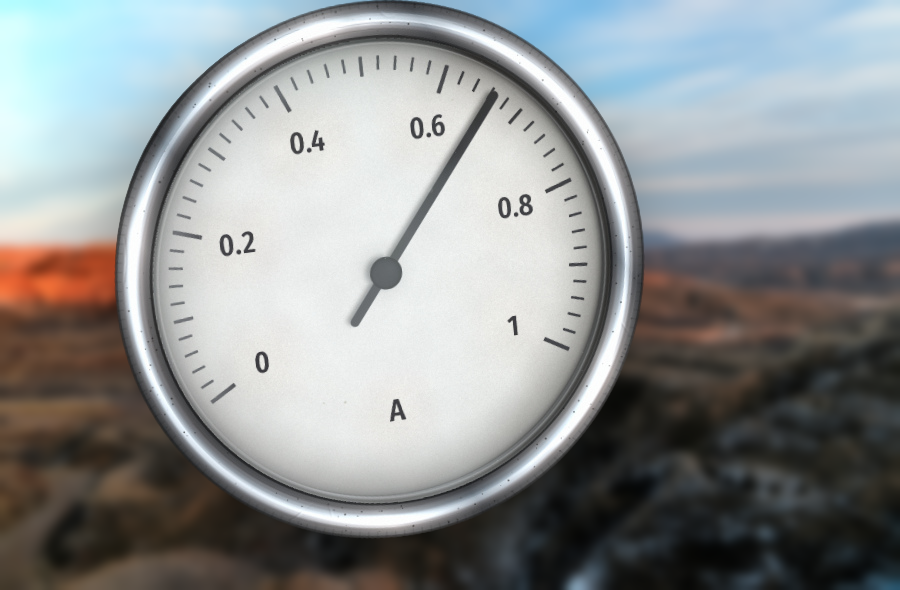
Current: 0.66 A
